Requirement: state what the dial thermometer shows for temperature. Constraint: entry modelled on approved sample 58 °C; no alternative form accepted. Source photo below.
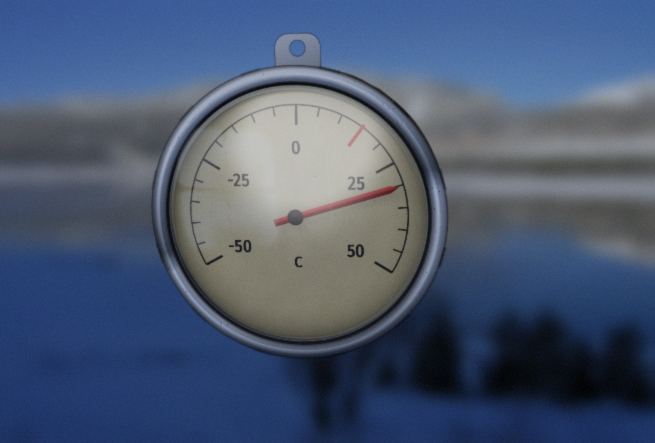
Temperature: 30 °C
